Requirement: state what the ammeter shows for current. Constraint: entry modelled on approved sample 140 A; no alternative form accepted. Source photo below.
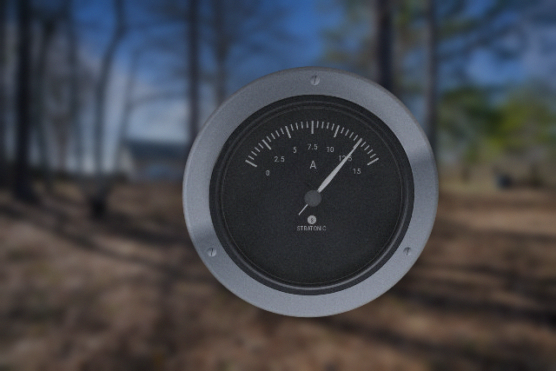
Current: 12.5 A
